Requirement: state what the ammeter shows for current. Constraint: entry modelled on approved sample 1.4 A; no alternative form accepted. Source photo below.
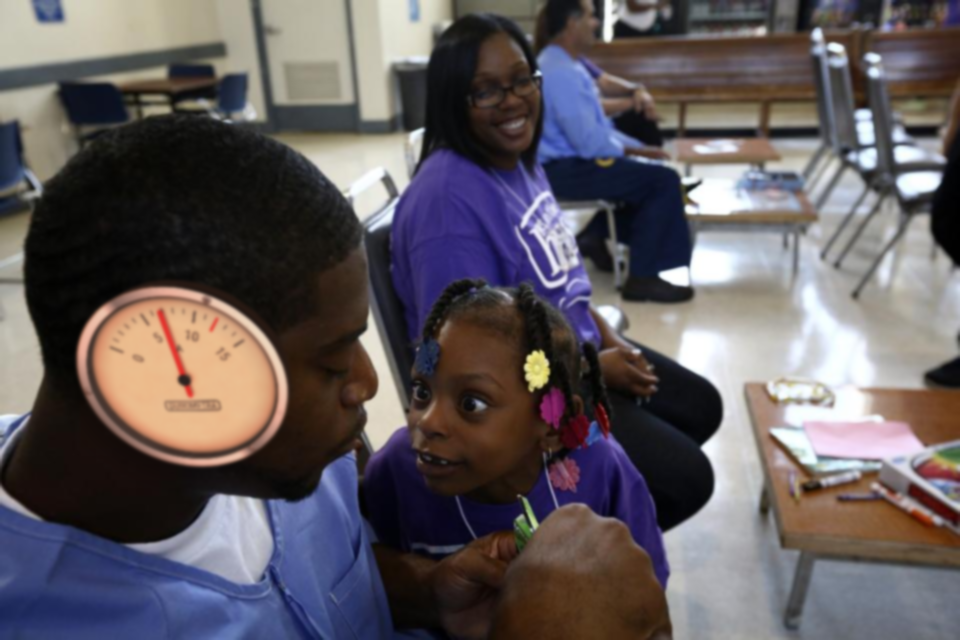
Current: 7 A
